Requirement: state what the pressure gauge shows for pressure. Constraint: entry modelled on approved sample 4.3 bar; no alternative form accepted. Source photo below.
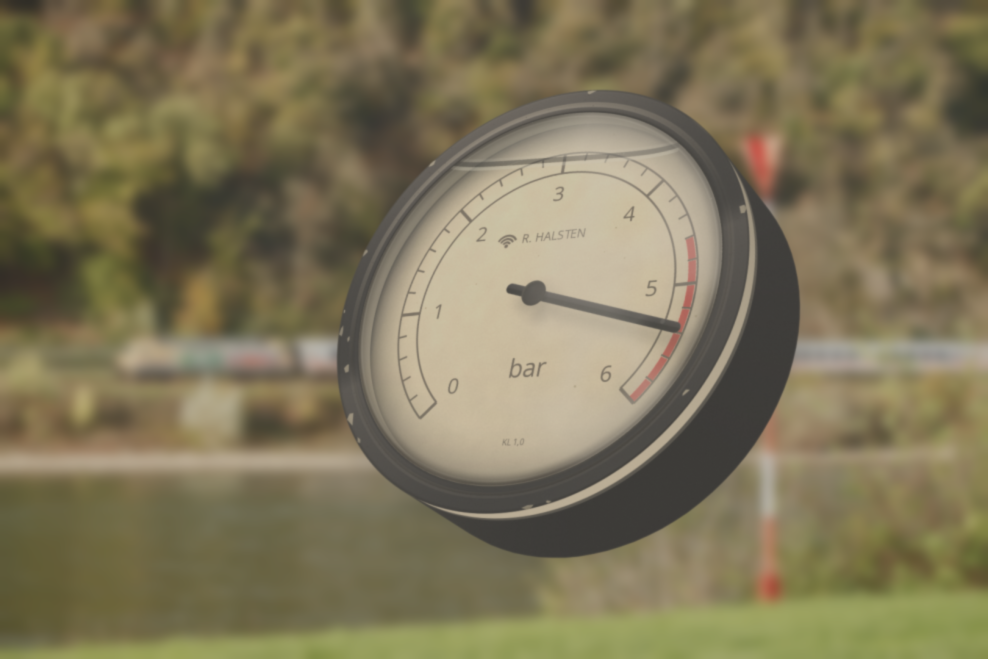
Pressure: 5.4 bar
